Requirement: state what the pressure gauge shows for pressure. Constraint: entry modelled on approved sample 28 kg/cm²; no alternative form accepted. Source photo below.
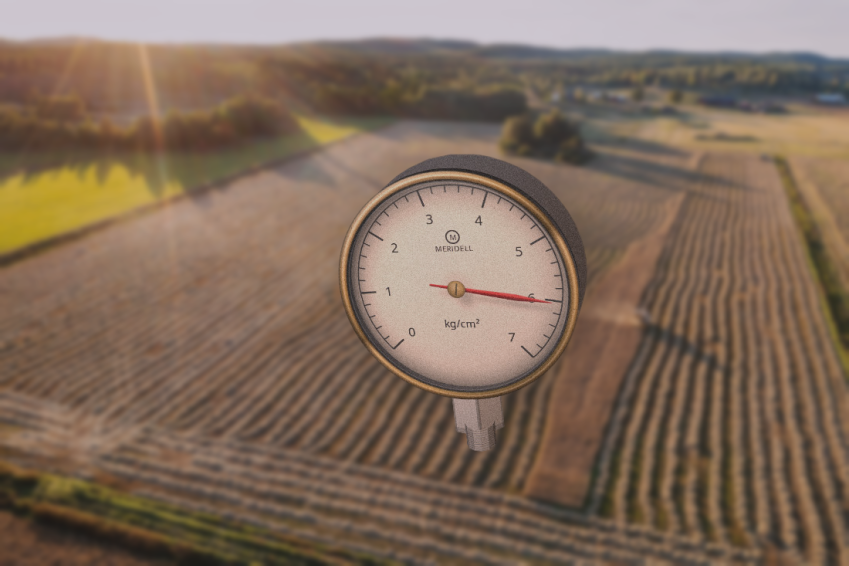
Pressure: 6 kg/cm²
